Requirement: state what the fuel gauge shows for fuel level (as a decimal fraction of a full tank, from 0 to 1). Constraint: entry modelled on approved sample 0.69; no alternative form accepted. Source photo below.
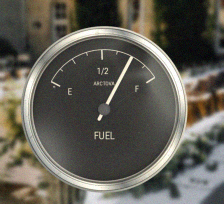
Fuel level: 0.75
